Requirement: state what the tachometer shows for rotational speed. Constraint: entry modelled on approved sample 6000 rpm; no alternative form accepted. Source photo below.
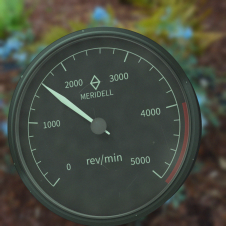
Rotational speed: 1600 rpm
